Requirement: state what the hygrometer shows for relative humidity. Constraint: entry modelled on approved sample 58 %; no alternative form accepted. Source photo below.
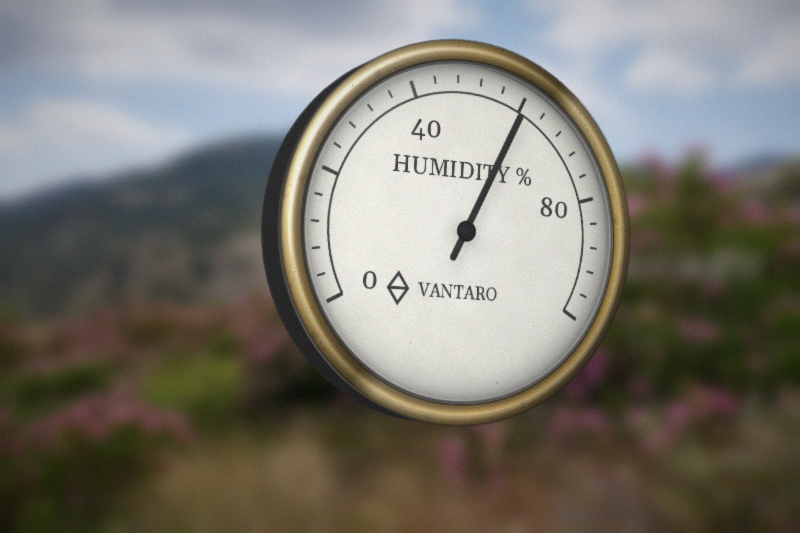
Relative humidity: 60 %
